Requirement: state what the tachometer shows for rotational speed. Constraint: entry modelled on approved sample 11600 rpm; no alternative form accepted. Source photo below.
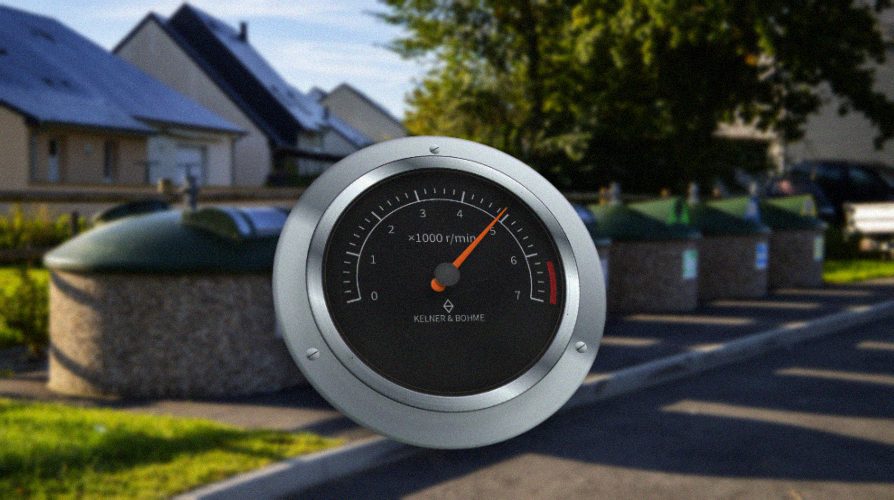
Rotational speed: 4900 rpm
